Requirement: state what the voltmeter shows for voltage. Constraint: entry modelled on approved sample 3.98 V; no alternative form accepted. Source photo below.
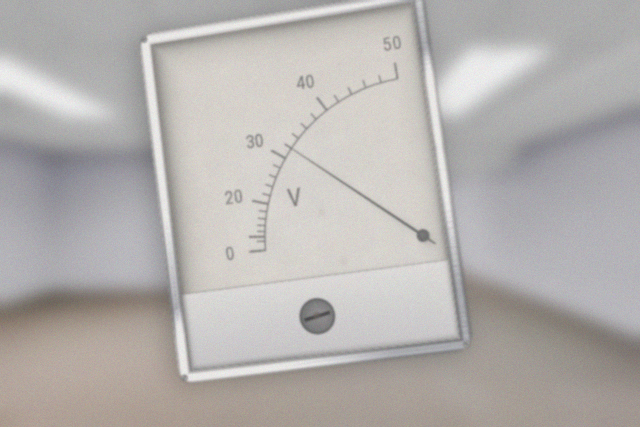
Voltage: 32 V
